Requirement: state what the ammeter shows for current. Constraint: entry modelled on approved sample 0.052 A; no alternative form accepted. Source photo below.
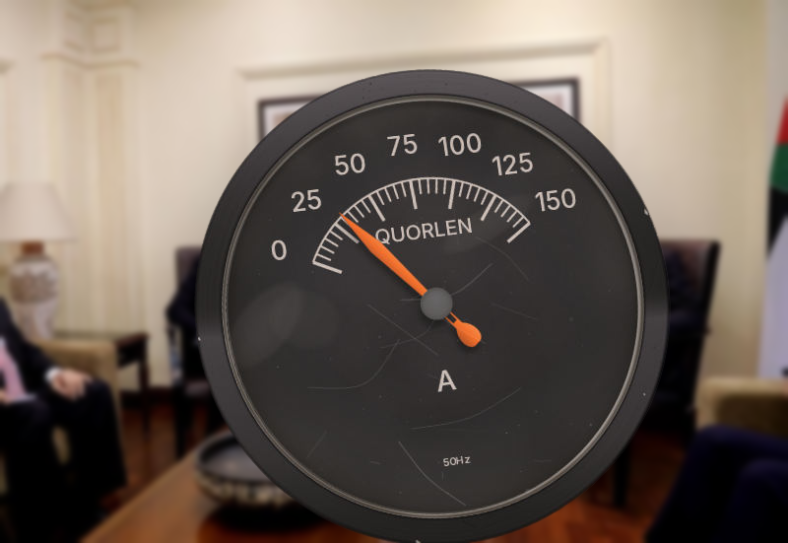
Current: 30 A
